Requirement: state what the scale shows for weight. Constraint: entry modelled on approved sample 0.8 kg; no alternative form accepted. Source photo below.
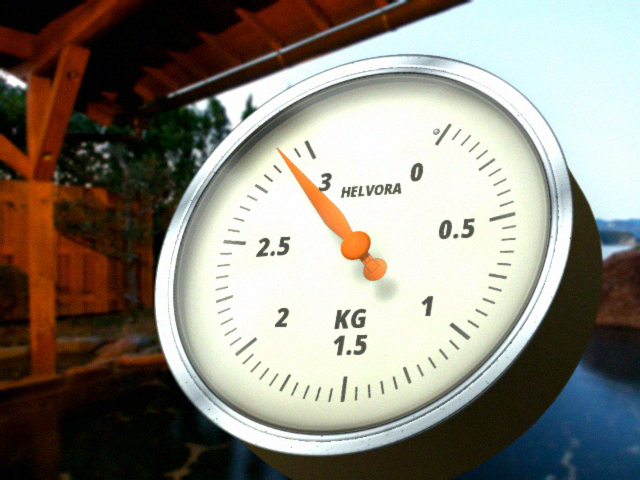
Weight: 2.9 kg
